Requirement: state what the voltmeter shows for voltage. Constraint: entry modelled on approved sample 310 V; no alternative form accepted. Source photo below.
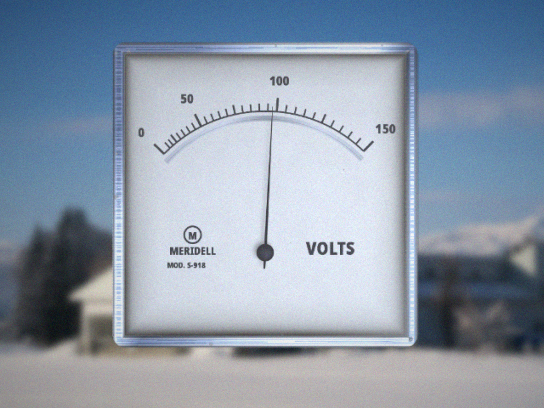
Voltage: 97.5 V
